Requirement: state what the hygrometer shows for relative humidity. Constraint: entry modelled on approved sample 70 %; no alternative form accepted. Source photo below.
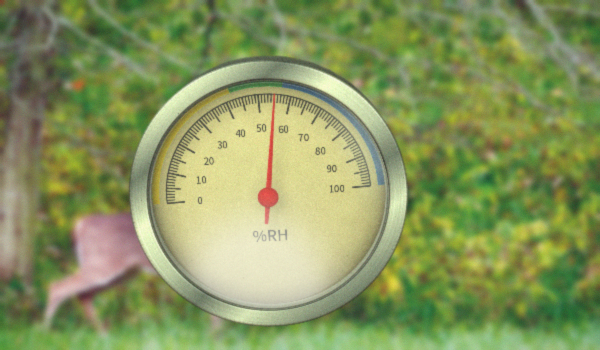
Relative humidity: 55 %
